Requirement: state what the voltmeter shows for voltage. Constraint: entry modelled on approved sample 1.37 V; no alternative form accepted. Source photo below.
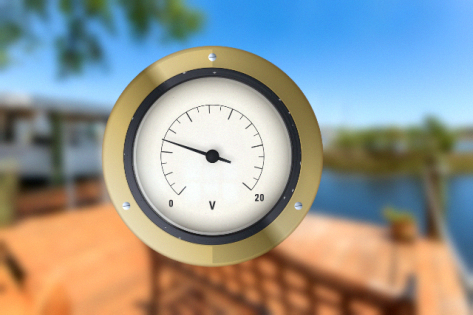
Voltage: 5 V
